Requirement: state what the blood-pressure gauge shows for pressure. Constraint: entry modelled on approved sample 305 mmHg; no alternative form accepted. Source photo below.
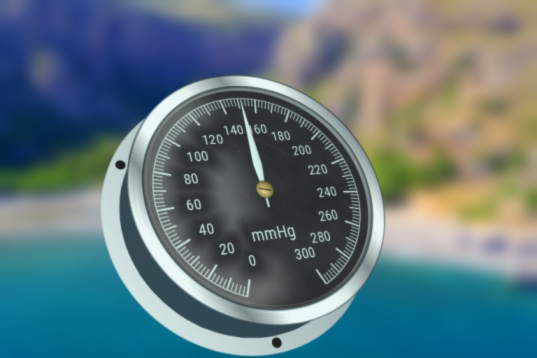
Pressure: 150 mmHg
